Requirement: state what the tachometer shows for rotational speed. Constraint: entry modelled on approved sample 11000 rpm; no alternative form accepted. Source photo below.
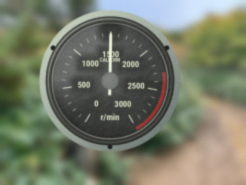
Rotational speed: 1500 rpm
